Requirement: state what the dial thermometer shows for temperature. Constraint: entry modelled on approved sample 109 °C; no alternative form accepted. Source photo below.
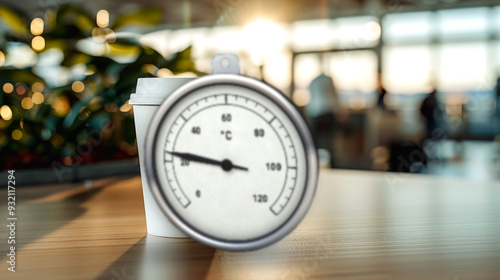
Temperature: 24 °C
